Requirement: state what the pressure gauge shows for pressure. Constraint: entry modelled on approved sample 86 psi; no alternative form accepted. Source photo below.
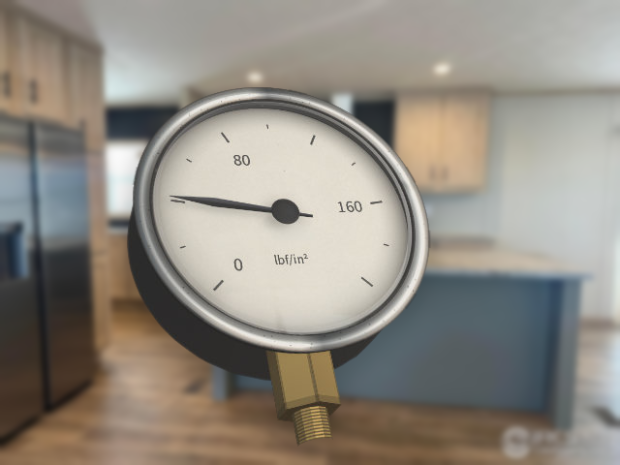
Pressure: 40 psi
